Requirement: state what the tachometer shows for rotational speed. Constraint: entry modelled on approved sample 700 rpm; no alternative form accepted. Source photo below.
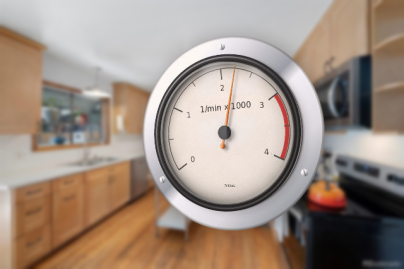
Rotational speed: 2250 rpm
